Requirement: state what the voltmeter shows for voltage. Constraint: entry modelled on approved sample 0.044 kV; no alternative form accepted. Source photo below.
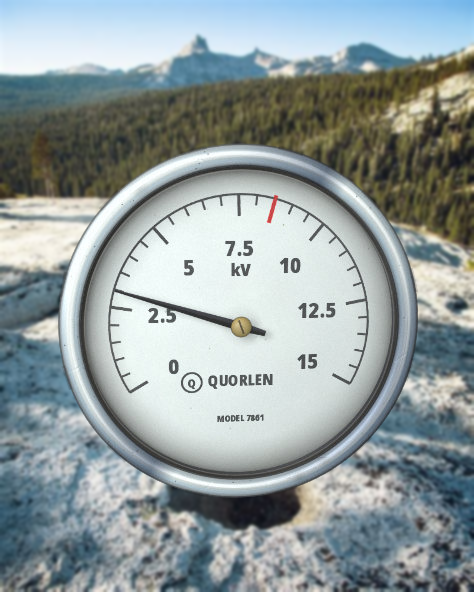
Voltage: 3 kV
